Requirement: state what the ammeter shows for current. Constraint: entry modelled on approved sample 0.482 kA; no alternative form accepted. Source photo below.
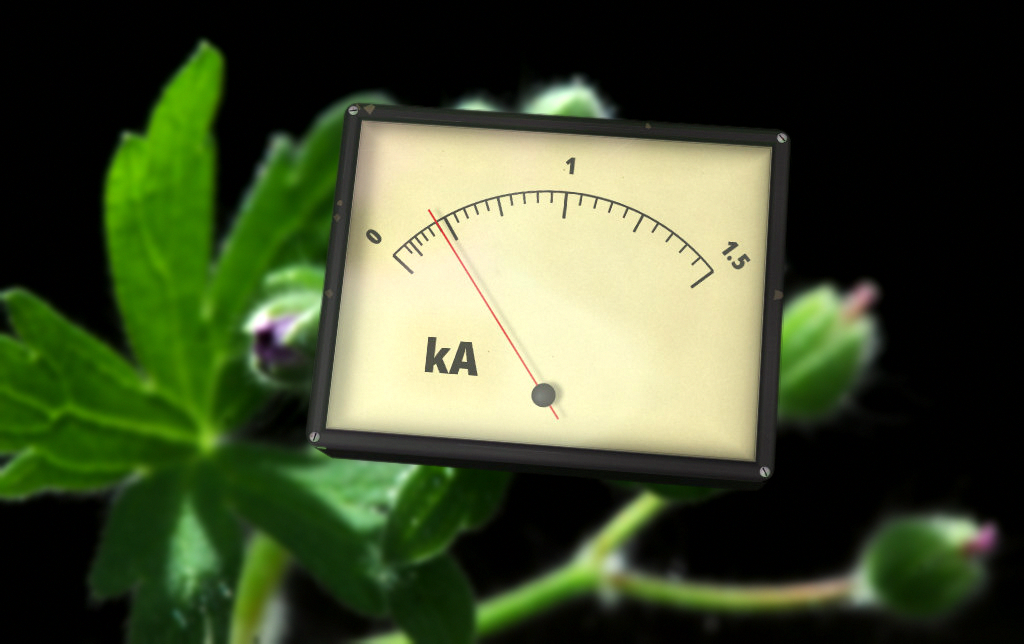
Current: 0.45 kA
